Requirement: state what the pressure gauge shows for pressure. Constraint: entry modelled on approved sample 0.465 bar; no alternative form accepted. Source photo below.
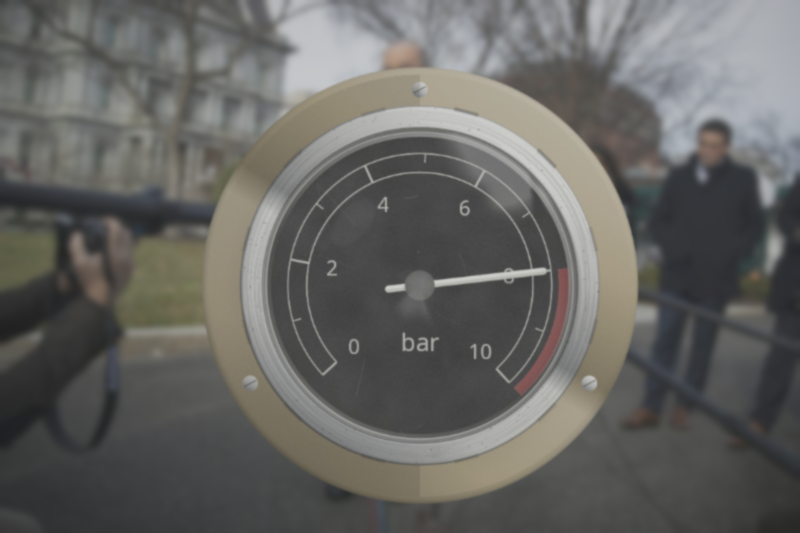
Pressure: 8 bar
